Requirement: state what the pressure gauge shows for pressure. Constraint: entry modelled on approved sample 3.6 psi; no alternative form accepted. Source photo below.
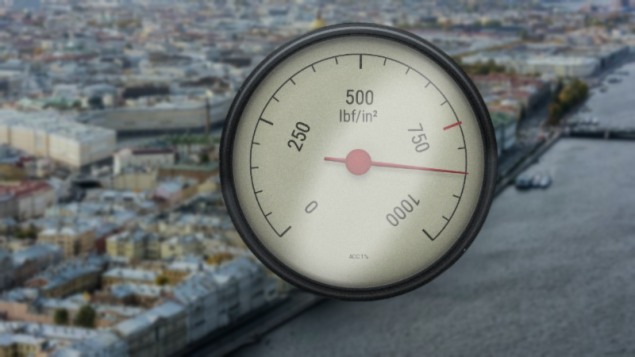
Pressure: 850 psi
